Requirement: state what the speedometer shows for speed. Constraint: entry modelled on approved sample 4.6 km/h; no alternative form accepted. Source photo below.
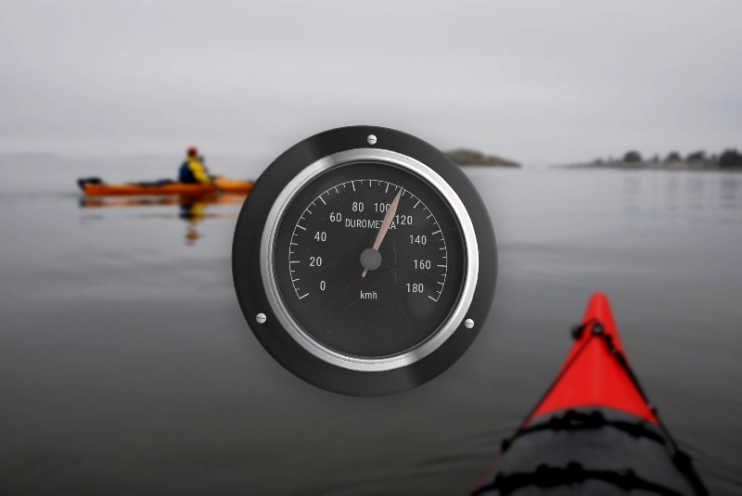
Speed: 107.5 km/h
